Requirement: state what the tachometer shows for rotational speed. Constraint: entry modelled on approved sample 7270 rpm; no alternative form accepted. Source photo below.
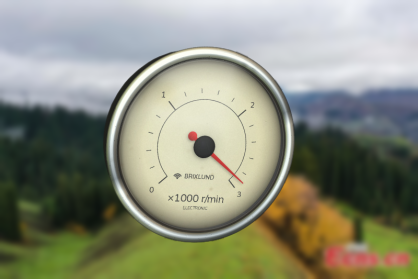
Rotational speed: 2900 rpm
